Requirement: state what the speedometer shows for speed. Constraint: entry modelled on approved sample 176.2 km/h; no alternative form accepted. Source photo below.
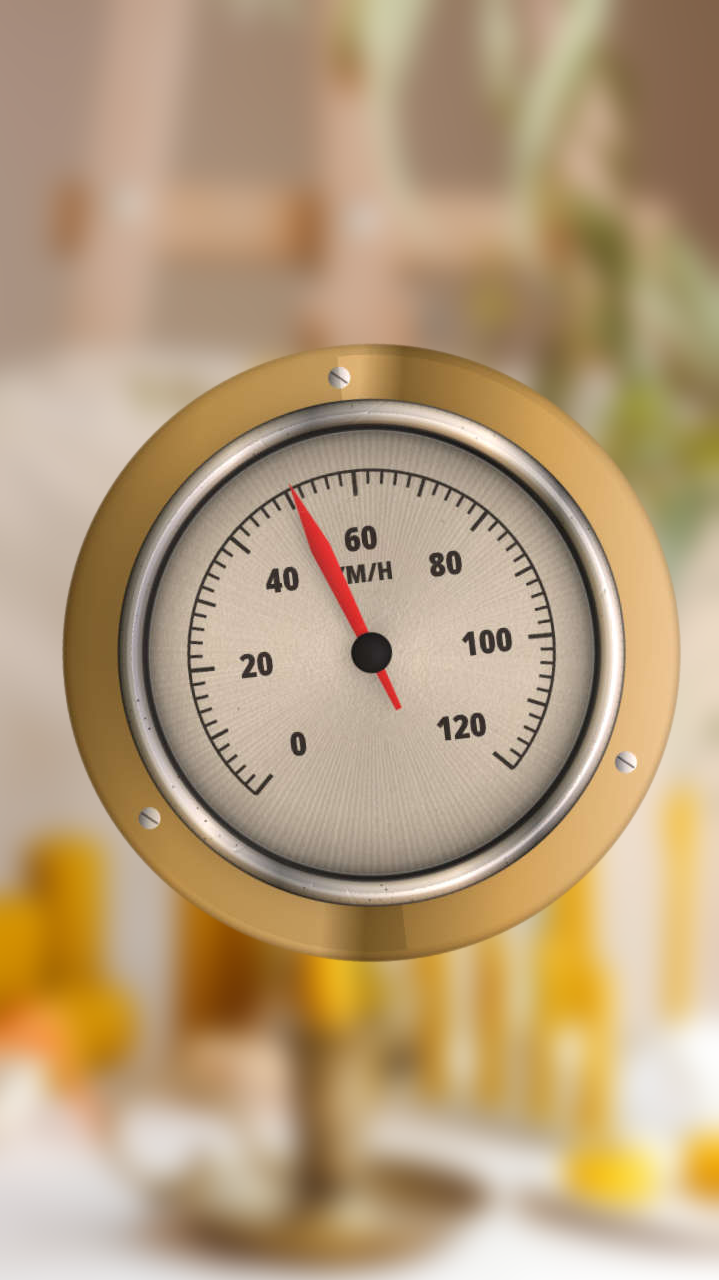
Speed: 51 km/h
